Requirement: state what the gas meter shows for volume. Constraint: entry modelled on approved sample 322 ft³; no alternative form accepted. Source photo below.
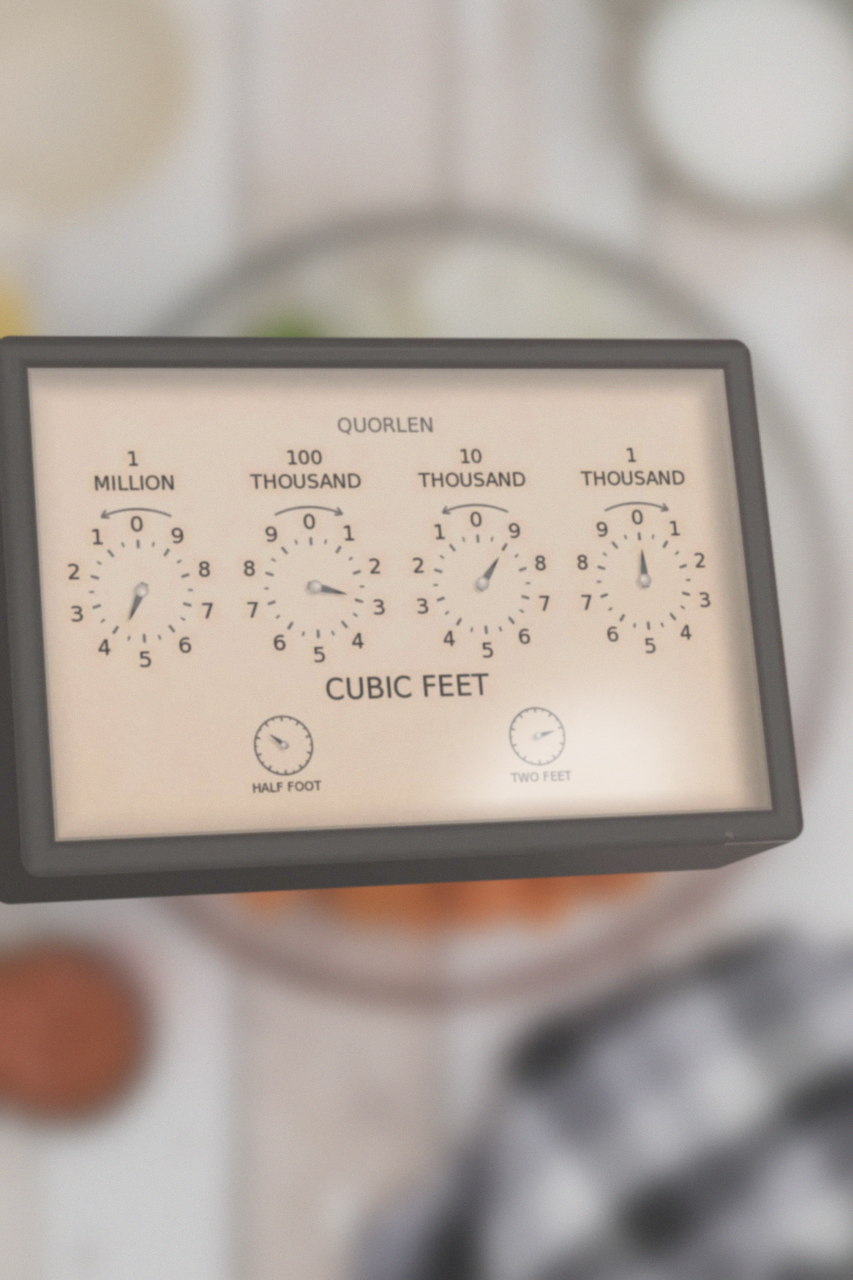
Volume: 429000 ft³
